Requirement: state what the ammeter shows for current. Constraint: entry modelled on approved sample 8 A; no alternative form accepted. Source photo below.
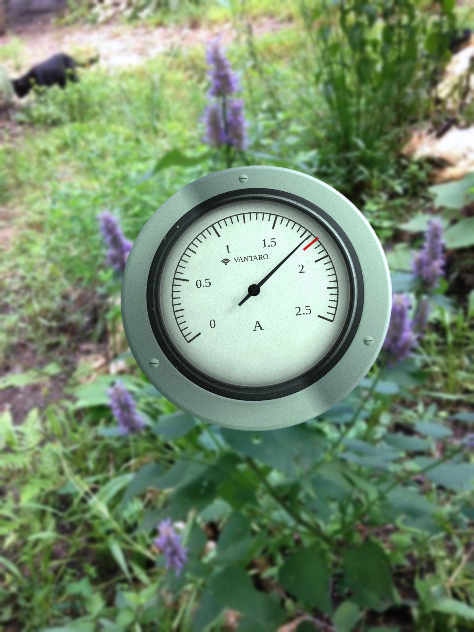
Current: 1.8 A
